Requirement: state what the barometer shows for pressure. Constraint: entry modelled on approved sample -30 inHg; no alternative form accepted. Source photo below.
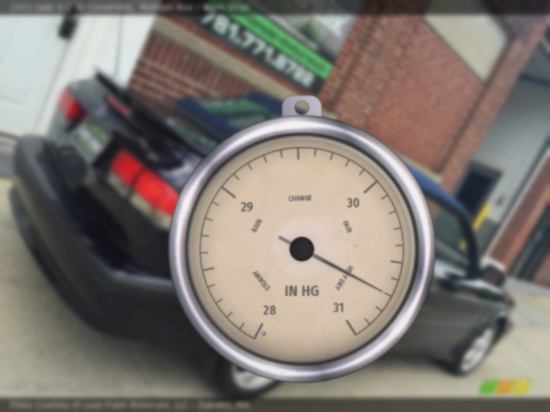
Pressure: 30.7 inHg
